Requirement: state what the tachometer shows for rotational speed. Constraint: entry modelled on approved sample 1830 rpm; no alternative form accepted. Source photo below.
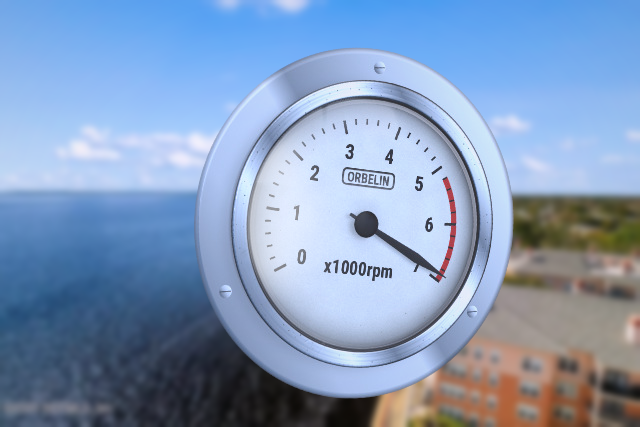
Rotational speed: 6900 rpm
